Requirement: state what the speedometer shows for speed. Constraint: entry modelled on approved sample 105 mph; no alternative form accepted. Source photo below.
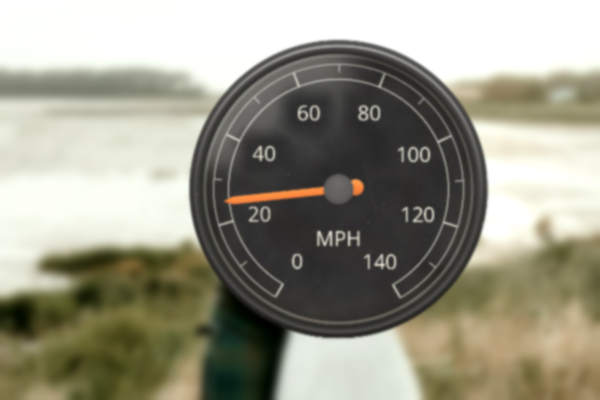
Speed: 25 mph
